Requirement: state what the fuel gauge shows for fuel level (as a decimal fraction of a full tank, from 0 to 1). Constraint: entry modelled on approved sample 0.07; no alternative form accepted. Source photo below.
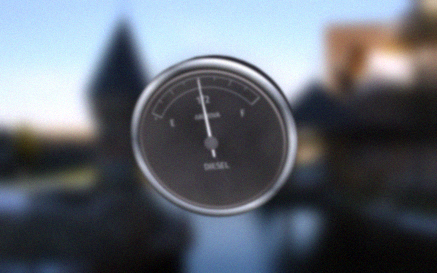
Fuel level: 0.5
